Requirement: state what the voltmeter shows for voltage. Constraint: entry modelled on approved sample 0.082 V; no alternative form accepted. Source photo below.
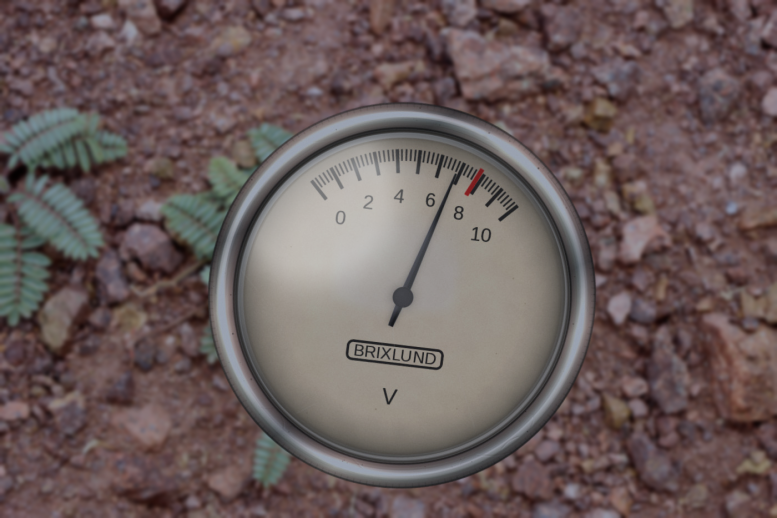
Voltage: 6.8 V
